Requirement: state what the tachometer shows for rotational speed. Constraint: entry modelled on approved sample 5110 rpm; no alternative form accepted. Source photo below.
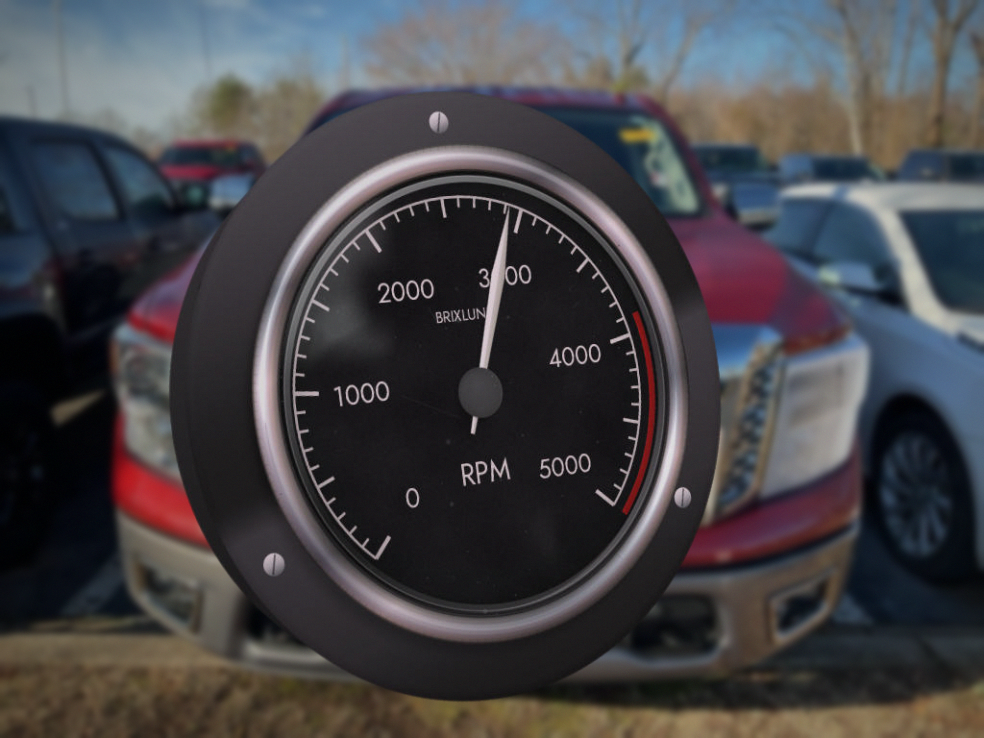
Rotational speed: 2900 rpm
